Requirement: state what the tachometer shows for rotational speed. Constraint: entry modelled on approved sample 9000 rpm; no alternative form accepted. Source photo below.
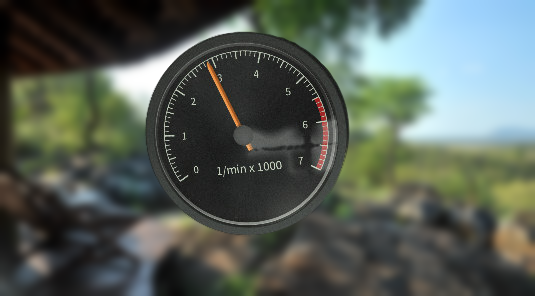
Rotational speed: 2900 rpm
